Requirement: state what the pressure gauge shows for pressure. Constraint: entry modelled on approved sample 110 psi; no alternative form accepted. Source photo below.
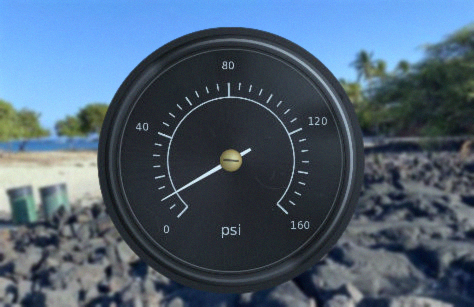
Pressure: 10 psi
